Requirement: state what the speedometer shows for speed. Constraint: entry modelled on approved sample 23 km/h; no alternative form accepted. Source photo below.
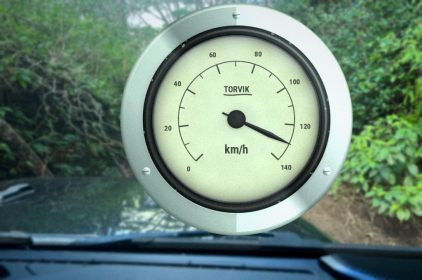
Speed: 130 km/h
